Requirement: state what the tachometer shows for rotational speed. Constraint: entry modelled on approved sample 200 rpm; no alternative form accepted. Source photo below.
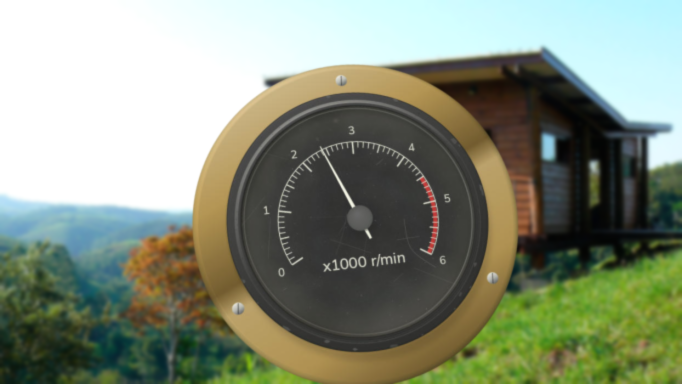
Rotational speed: 2400 rpm
